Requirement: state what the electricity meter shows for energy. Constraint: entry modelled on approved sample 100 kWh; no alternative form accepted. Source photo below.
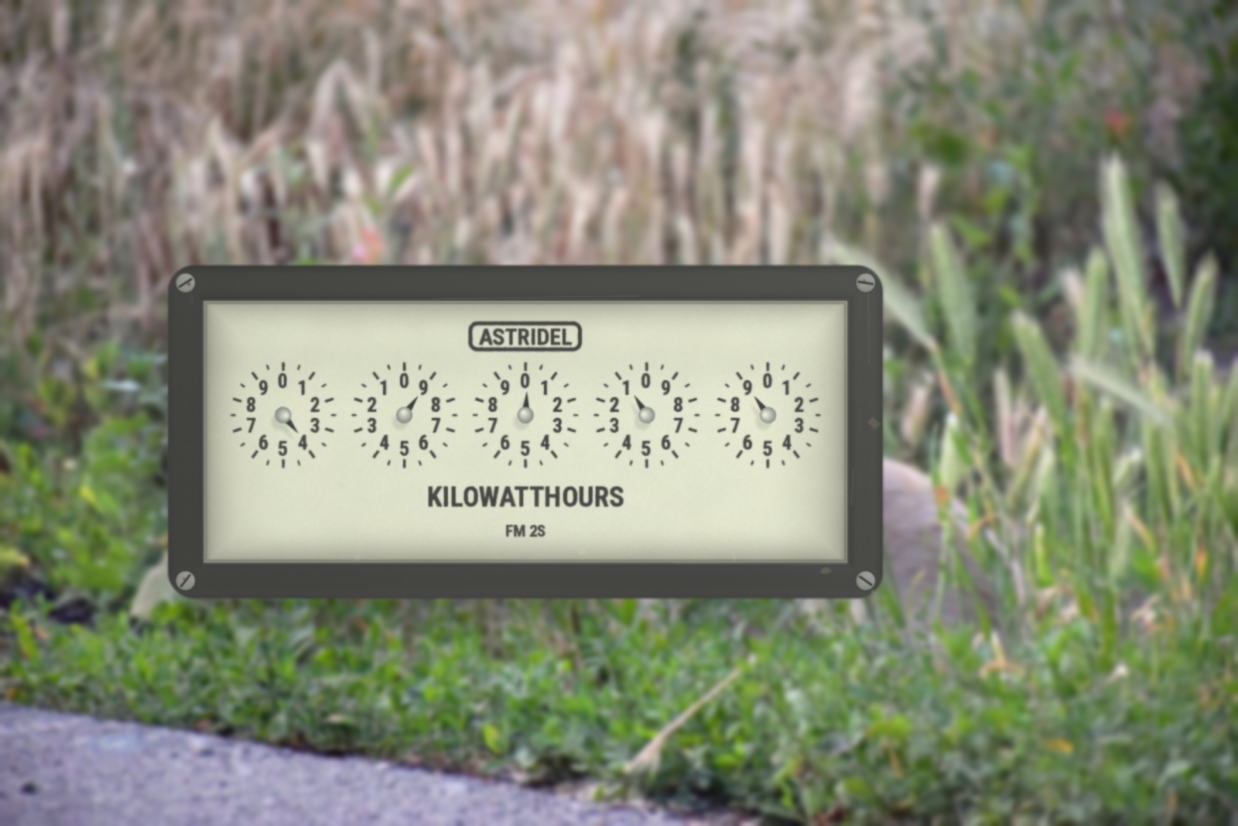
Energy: 39009 kWh
